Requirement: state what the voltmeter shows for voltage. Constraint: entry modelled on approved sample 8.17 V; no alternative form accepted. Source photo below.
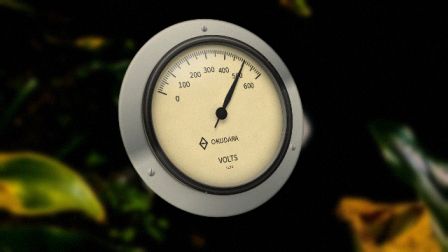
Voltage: 500 V
